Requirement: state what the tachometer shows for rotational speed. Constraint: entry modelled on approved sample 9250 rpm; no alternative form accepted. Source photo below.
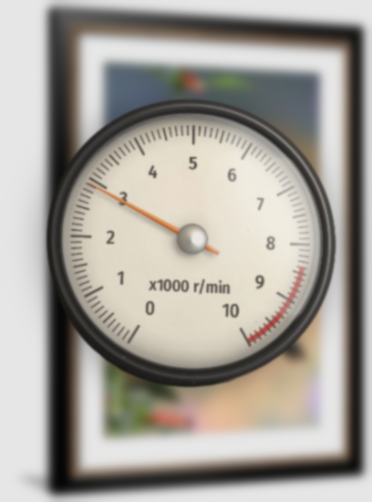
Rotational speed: 2900 rpm
